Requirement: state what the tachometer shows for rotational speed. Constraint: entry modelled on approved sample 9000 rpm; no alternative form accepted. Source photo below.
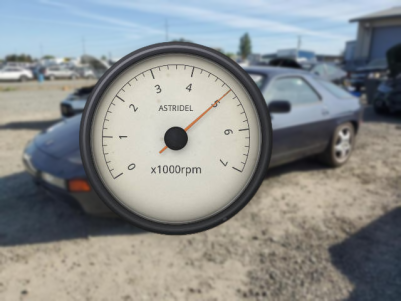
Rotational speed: 5000 rpm
